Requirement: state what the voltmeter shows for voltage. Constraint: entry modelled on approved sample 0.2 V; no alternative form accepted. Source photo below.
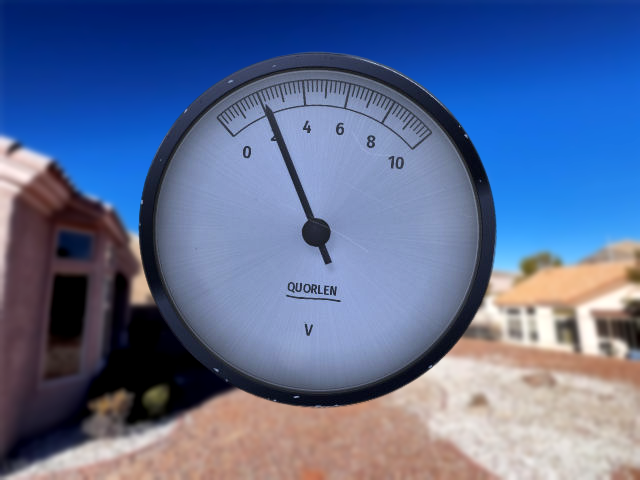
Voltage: 2.2 V
